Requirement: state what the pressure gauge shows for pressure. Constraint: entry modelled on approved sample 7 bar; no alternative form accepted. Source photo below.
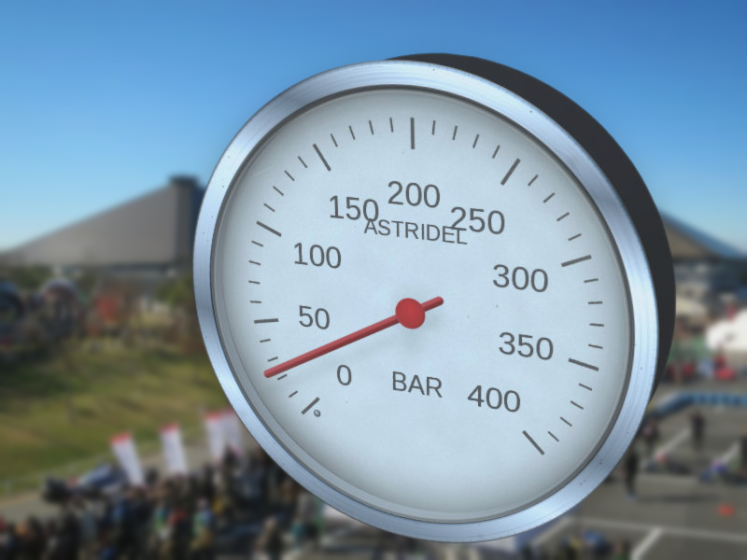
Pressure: 25 bar
